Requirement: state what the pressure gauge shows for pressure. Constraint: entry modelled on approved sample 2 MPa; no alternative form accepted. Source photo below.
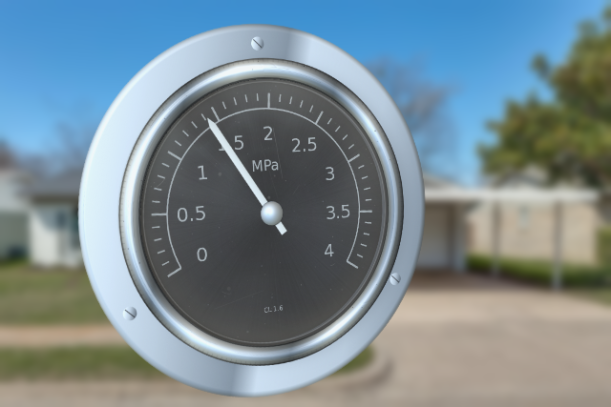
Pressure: 1.4 MPa
